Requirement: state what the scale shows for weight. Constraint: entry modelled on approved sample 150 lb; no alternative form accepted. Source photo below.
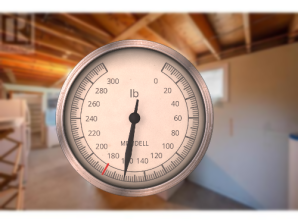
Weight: 160 lb
